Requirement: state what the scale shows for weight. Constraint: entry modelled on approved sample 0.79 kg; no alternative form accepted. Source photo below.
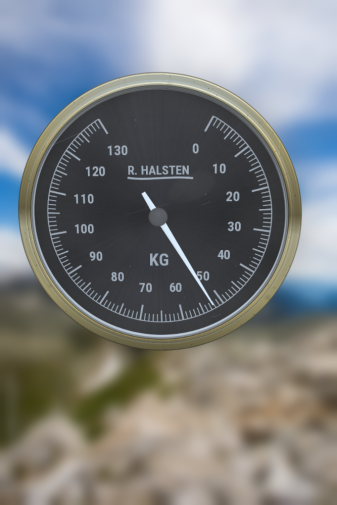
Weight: 52 kg
